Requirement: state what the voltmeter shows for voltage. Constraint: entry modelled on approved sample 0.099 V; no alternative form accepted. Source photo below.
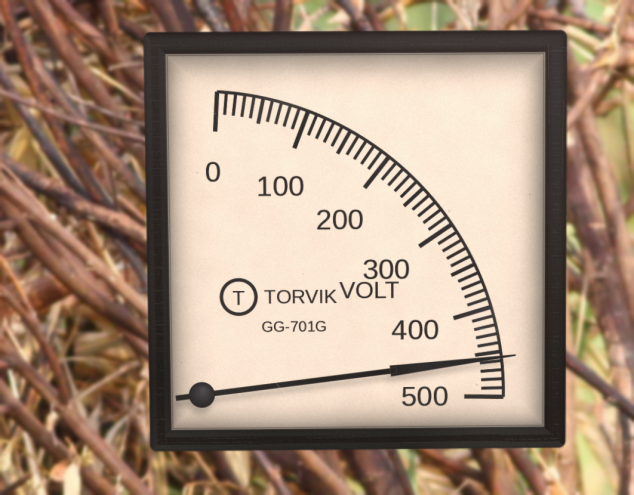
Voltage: 455 V
